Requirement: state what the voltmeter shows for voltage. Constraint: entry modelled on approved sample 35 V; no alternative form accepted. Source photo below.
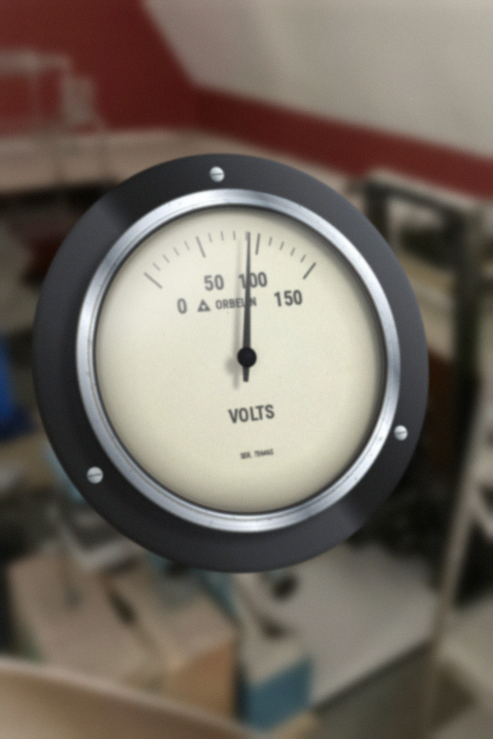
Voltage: 90 V
